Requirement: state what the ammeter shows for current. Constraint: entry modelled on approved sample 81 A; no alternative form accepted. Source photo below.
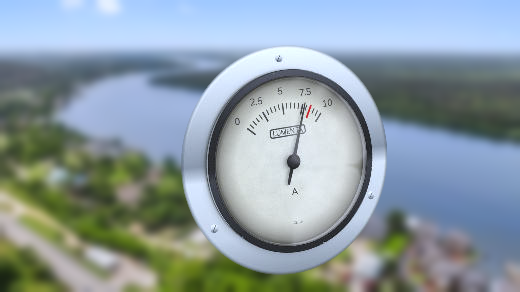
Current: 7.5 A
